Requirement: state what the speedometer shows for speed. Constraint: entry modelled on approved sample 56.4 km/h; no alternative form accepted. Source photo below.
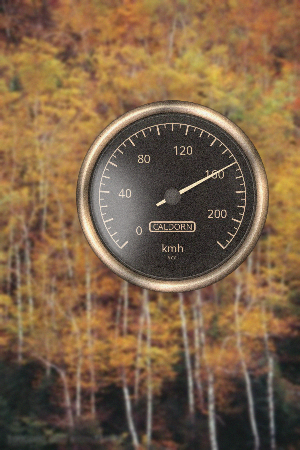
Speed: 160 km/h
